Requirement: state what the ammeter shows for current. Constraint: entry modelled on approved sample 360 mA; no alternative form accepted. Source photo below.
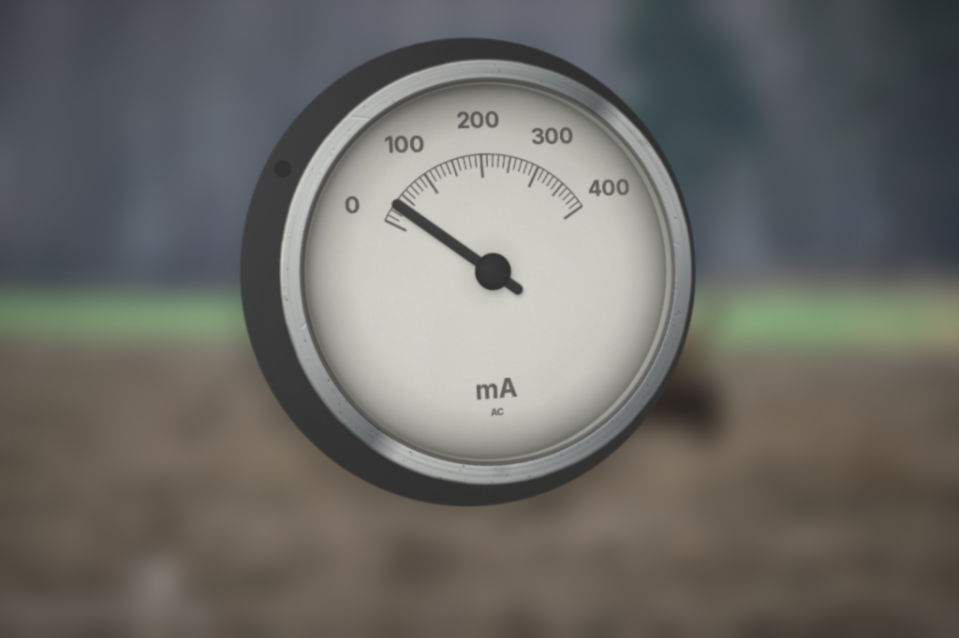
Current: 30 mA
